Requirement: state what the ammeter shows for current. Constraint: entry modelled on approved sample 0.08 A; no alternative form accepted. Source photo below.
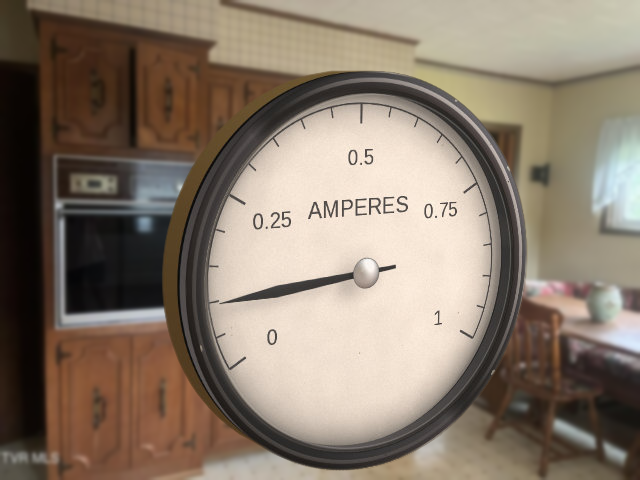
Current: 0.1 A
